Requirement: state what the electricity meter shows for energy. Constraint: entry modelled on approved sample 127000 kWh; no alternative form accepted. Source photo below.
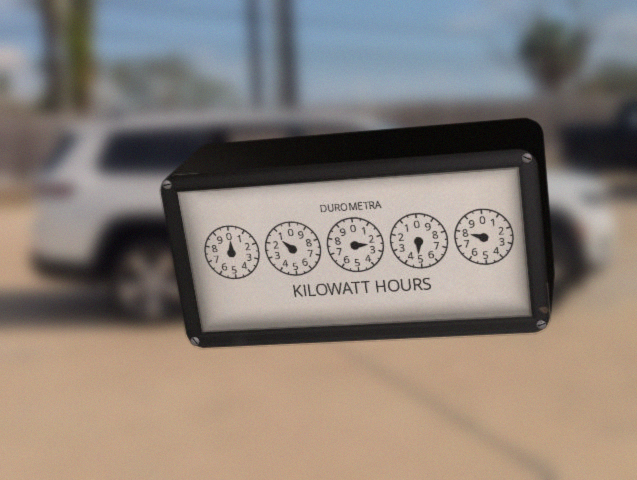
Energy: 1248 kWh
